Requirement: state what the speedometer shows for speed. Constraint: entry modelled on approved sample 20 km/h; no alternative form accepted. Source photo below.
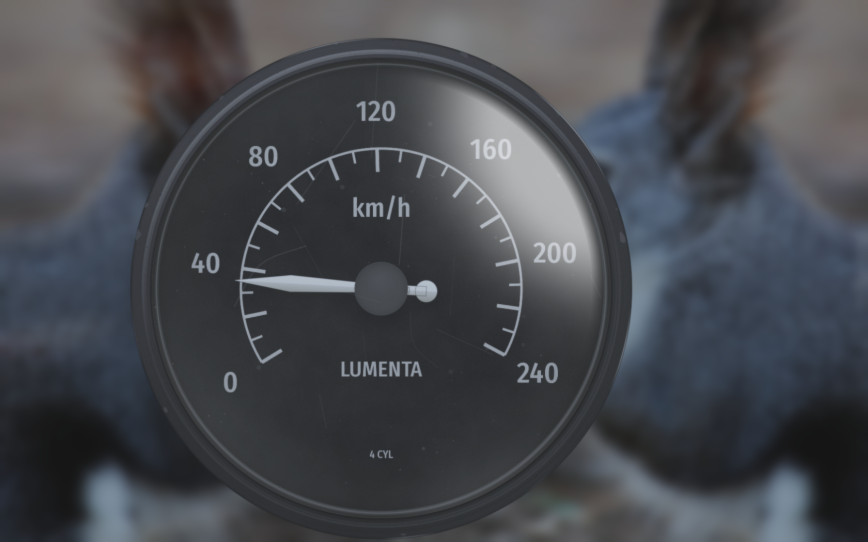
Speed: 35 km/h
